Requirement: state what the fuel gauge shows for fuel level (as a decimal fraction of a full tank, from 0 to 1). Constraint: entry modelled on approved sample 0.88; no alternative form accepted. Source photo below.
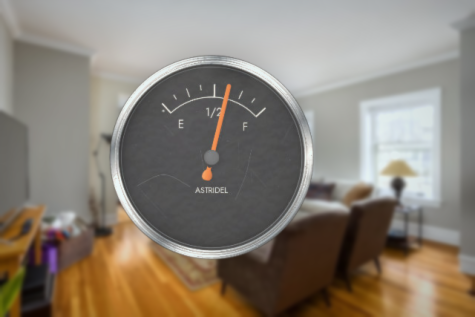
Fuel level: 0.625
